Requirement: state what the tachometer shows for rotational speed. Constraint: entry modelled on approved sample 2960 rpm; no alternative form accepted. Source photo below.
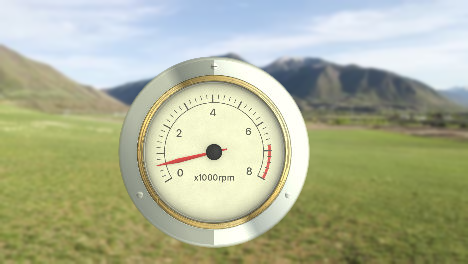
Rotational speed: 600 rpm
